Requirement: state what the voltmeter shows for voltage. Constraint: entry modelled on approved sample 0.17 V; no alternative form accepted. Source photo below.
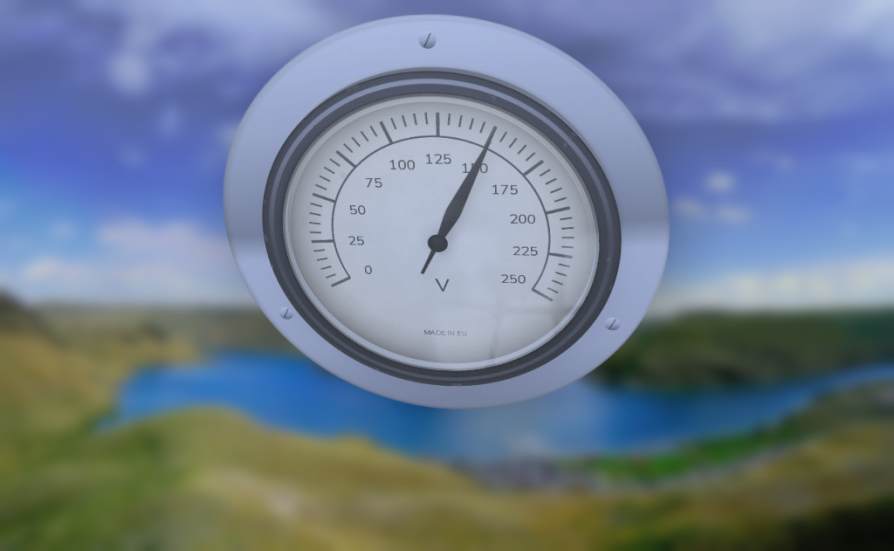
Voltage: 150 V
